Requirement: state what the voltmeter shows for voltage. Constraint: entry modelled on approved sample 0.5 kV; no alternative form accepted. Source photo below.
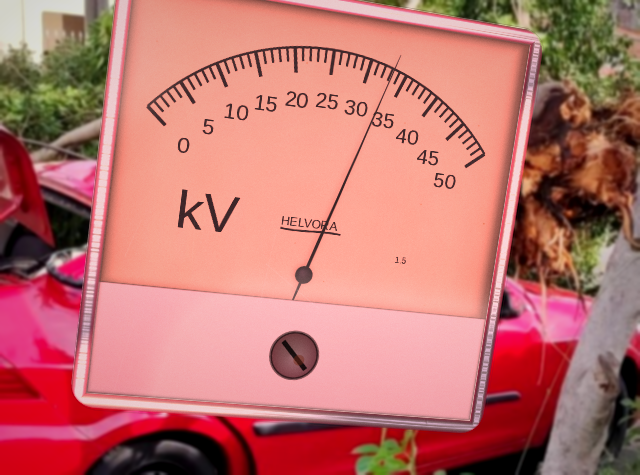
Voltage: 33 kV
